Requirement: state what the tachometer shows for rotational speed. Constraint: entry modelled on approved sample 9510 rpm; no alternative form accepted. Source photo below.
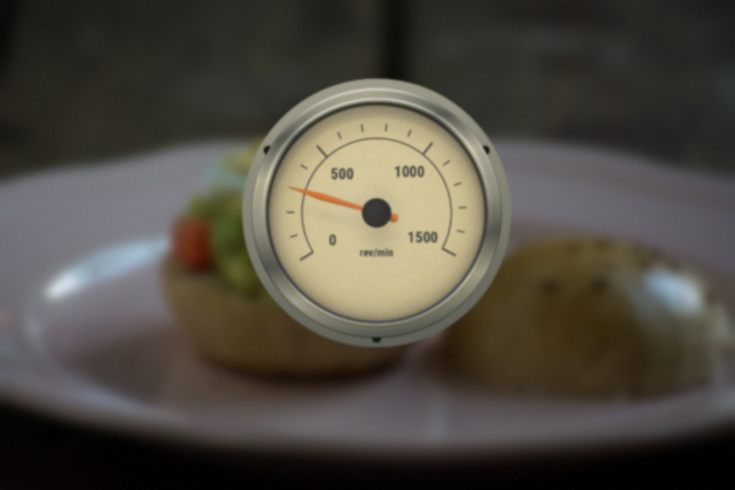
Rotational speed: 300 rpm
